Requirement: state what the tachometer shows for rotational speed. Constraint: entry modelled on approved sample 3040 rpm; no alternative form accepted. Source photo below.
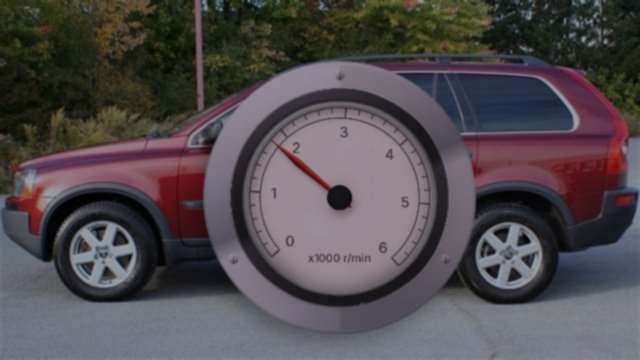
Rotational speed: 1800 rpm
